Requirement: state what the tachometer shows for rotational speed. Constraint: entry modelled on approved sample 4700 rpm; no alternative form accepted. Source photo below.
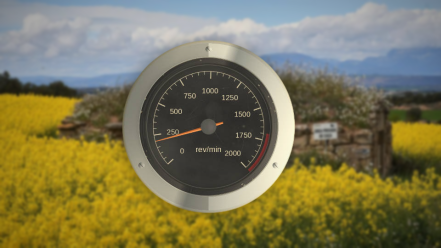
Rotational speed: 200 rpm
